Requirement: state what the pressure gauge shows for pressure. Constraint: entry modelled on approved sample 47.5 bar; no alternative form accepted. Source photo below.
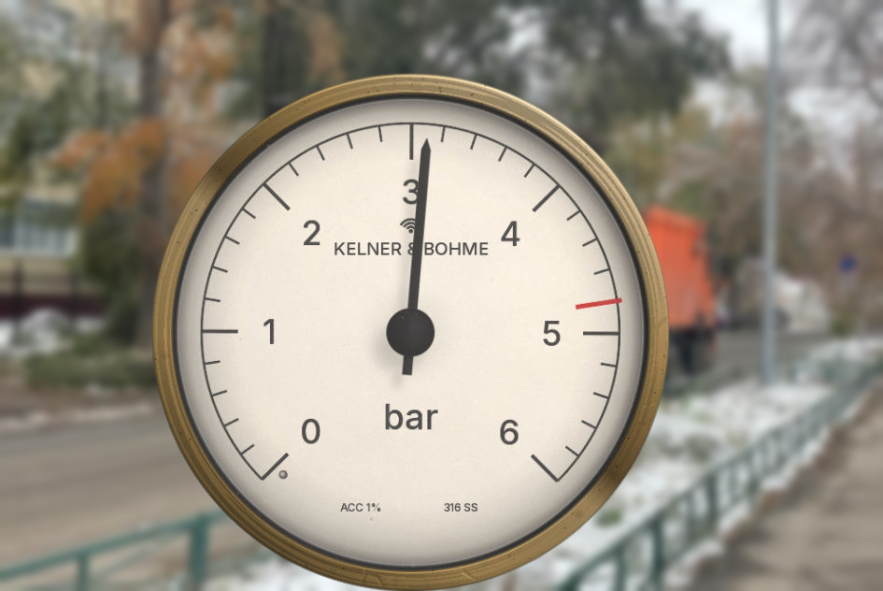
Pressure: 3.1 bar
